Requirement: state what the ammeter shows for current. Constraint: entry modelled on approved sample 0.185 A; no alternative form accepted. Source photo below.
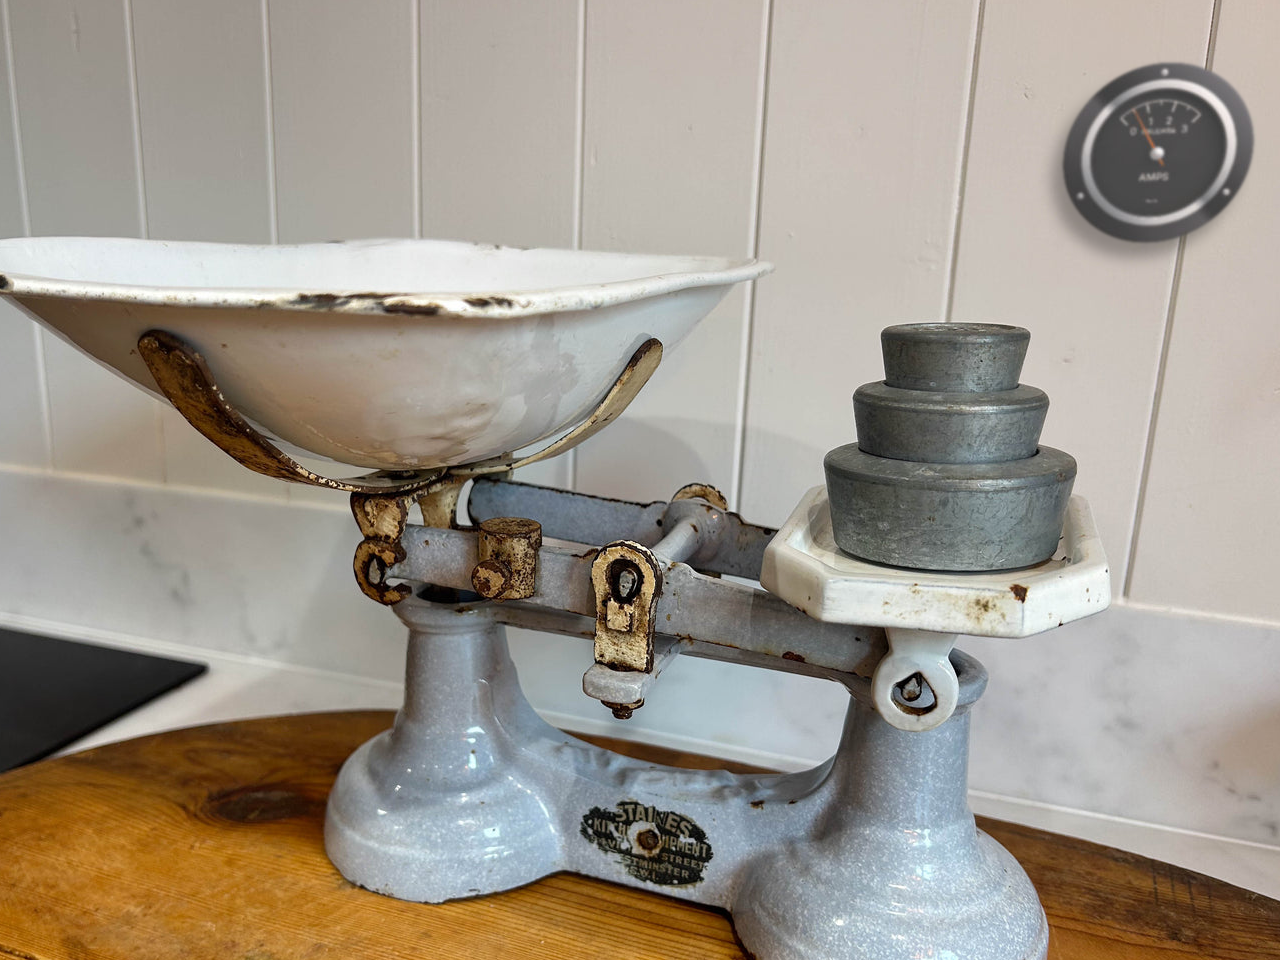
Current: 0.5 A
